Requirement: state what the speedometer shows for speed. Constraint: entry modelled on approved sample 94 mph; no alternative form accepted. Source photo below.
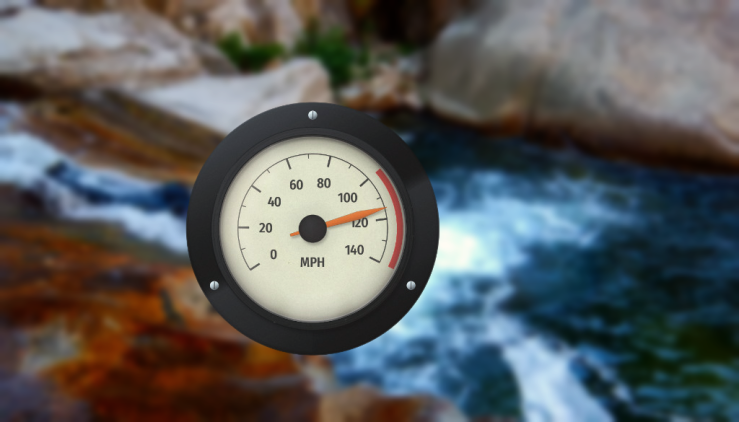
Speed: 115 mph
